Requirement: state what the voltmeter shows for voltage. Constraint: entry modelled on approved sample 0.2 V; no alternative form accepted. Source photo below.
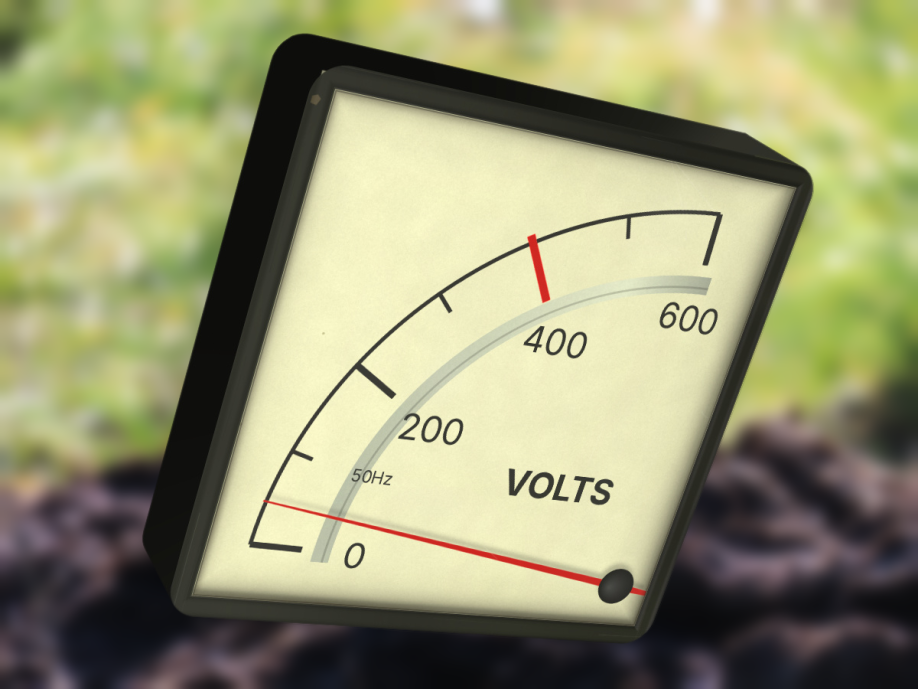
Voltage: 50 V
